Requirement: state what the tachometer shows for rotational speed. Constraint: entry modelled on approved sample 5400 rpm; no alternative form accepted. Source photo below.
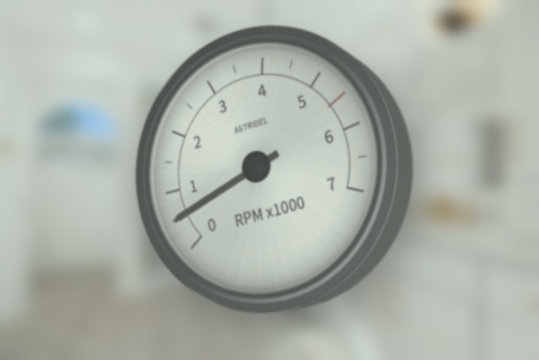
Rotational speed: 500 rpm
